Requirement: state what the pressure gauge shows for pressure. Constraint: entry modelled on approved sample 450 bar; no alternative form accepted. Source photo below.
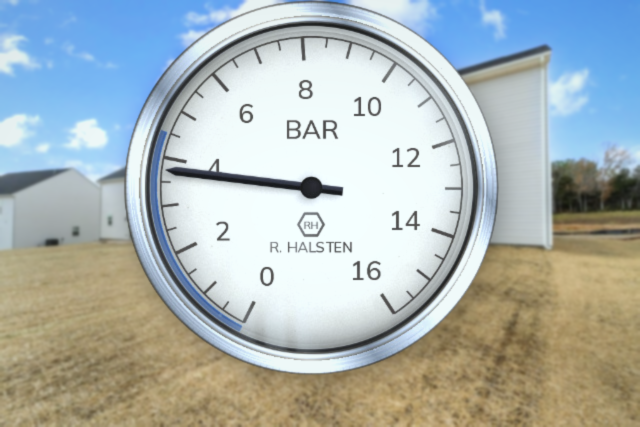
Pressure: 3.75 bar
